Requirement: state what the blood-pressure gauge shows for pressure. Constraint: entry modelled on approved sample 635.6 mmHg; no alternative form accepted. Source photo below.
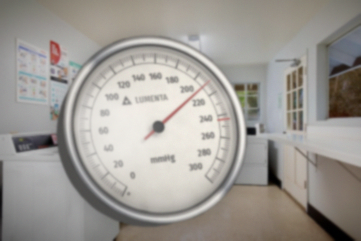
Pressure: 210 mmHg
